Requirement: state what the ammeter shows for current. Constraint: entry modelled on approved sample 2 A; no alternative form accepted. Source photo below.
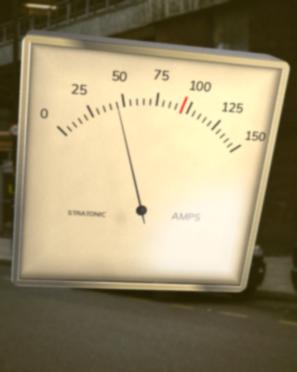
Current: 45 A
